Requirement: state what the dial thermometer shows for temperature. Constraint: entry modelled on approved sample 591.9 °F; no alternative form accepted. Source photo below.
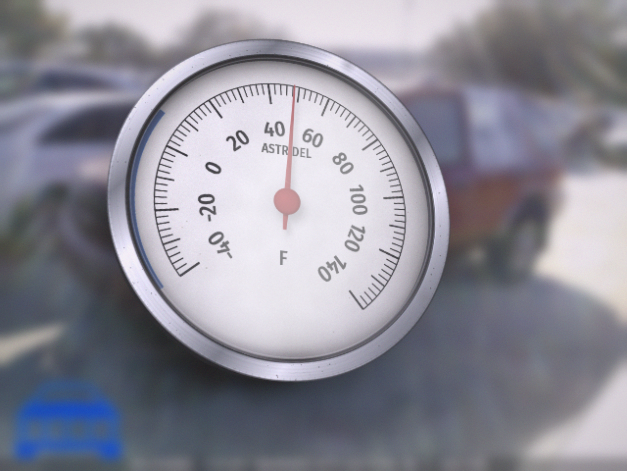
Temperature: 48 °F
